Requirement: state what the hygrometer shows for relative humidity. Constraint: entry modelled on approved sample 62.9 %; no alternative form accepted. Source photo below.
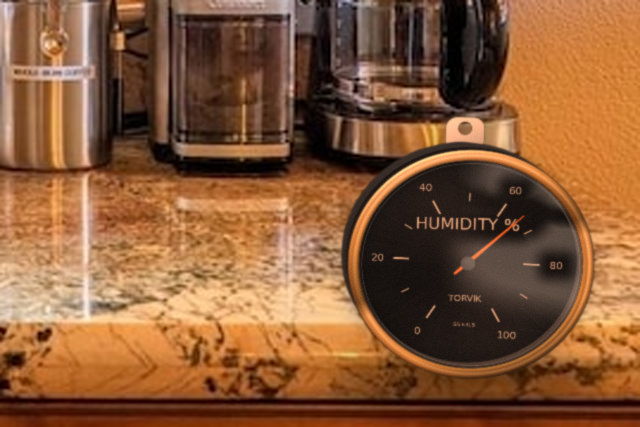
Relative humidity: 65 %
